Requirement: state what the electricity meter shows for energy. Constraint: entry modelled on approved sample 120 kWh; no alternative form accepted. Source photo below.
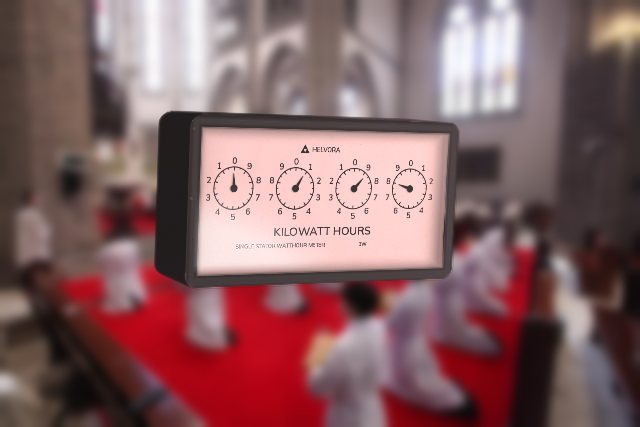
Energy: 88 kWh
